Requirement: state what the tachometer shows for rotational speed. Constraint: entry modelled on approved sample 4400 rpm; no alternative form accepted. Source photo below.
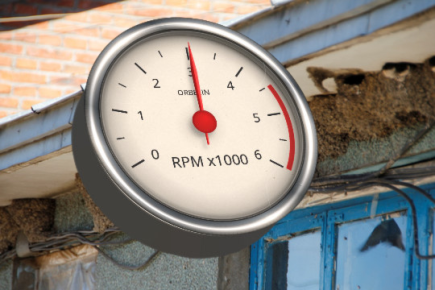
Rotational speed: 3000 rpm
